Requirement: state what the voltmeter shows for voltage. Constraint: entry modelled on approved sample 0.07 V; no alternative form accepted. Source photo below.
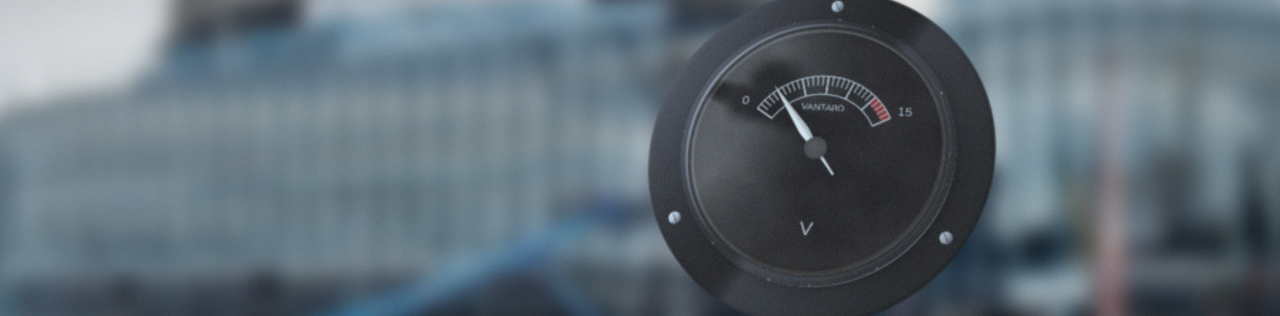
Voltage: 2.5 V
